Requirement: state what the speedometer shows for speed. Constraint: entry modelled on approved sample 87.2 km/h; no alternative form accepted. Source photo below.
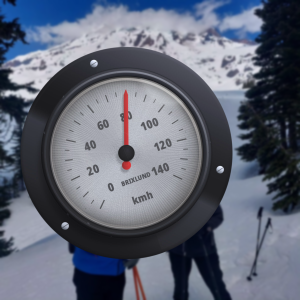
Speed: 80 km/h
